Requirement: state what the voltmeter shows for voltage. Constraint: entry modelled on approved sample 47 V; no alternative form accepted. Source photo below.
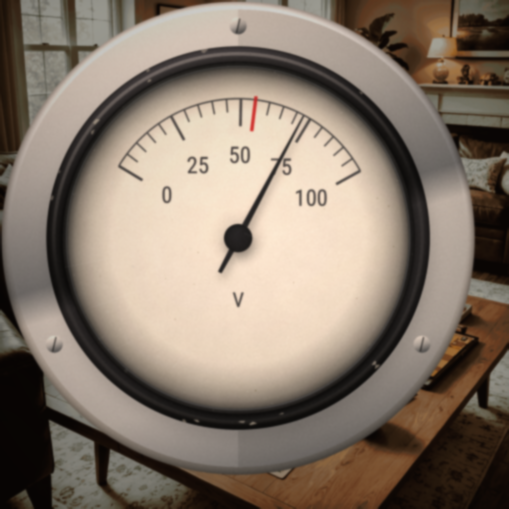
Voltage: 72.5 V
